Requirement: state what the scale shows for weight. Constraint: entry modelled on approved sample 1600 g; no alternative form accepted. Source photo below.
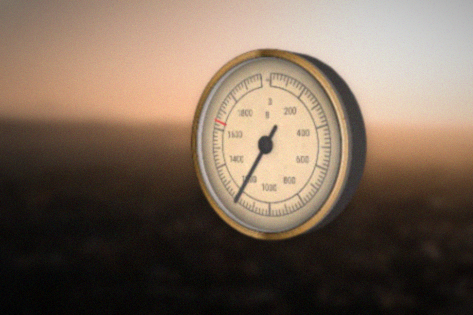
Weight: 1200 g
